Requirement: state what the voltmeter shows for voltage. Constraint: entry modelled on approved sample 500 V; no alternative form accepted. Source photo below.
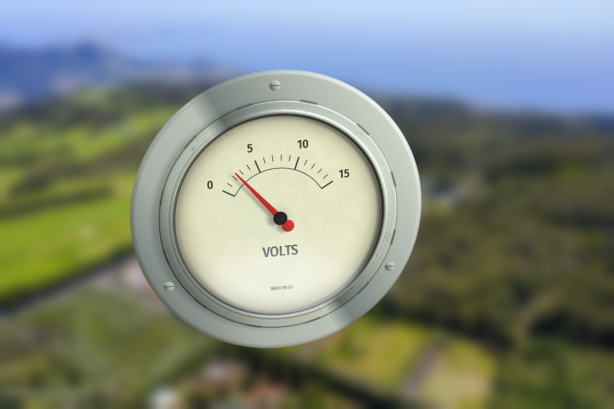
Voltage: 2.5 V
